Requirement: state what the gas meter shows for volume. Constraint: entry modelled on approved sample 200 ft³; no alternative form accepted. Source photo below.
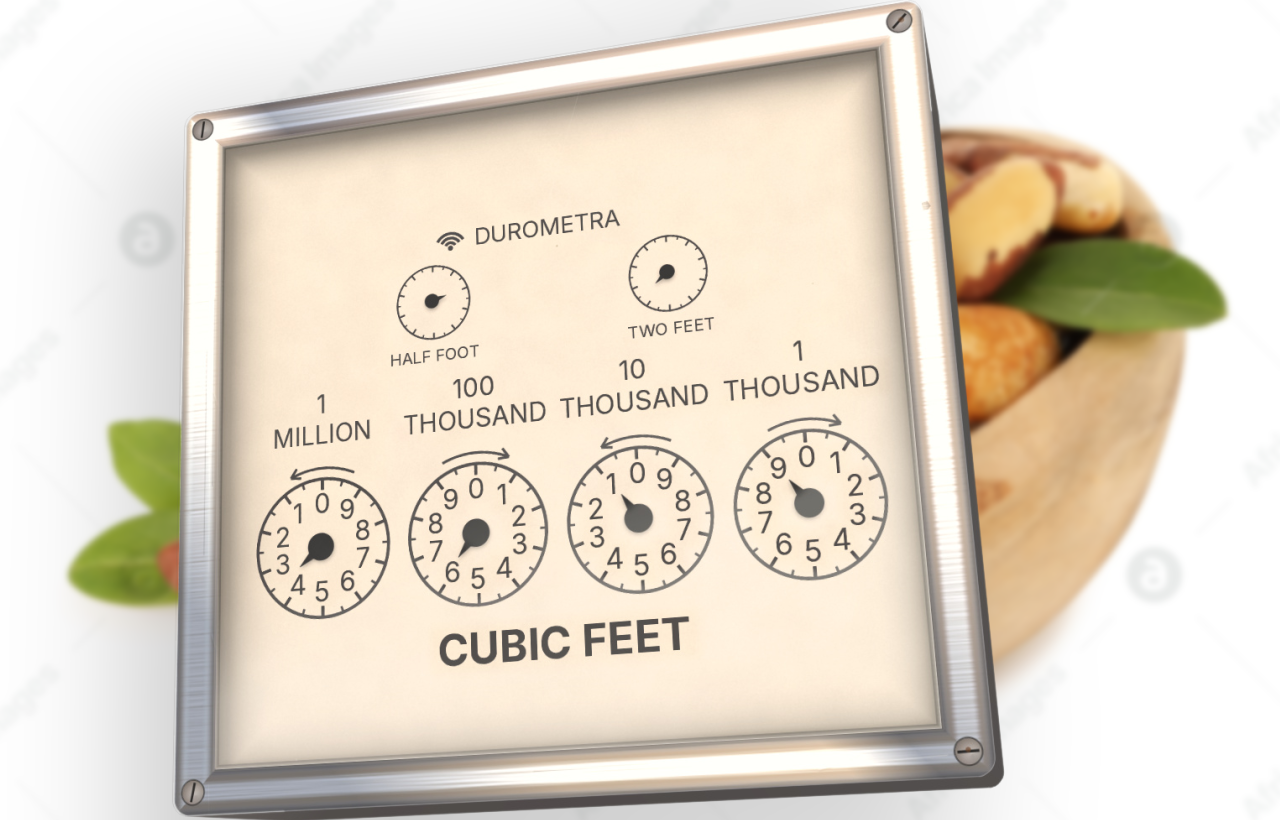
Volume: 360900 ft³
